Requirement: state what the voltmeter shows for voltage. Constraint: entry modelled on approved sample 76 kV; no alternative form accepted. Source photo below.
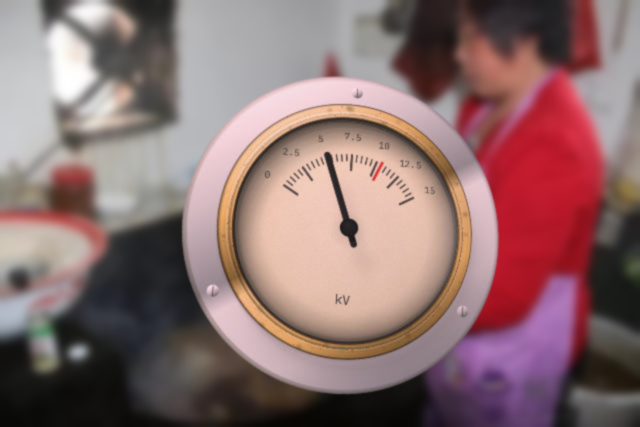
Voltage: 5 kV
